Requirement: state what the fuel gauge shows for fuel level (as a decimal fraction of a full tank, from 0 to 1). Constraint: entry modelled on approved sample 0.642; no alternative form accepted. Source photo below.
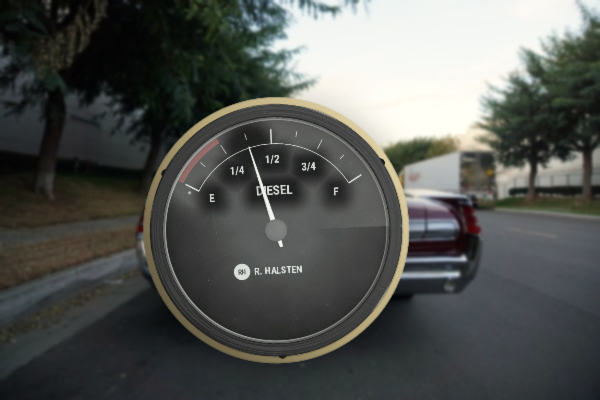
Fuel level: 0.375
